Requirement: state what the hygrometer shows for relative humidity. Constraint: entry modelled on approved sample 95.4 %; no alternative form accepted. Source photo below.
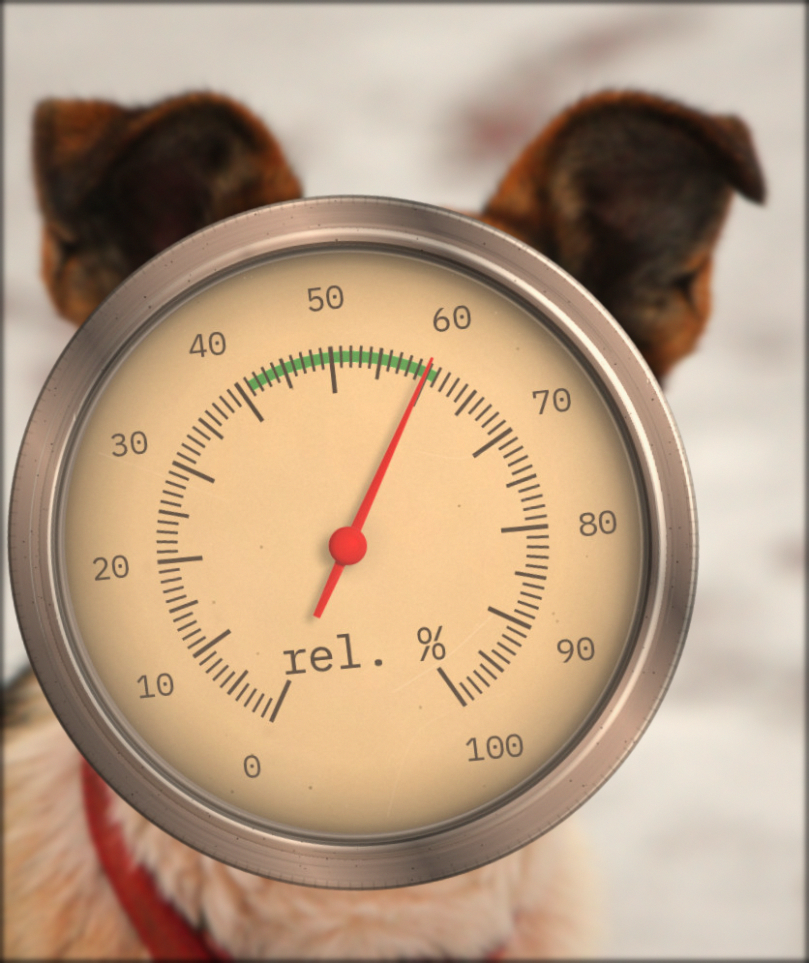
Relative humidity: 60 %
